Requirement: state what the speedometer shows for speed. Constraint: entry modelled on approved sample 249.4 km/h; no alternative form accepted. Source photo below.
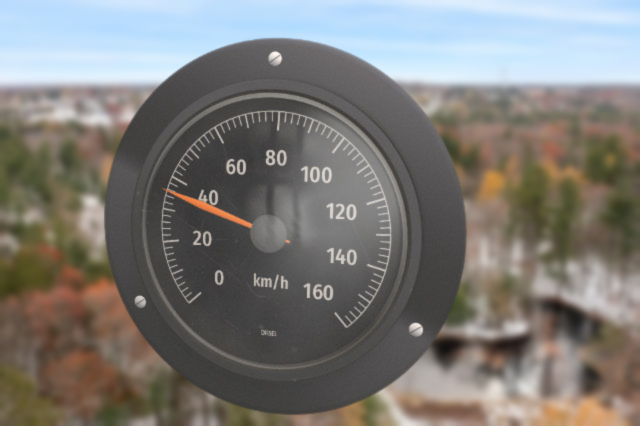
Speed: 36 km/h
